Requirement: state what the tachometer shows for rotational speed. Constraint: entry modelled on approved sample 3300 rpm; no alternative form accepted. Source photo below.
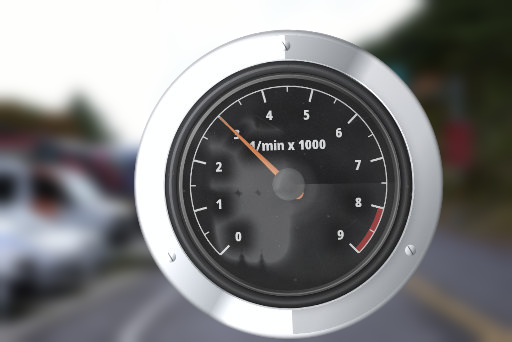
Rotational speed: 3000 rpm
